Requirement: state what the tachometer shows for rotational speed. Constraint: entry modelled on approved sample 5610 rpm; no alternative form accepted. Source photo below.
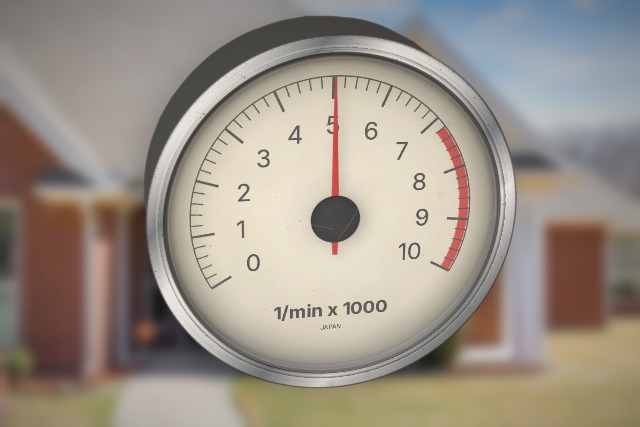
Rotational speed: 5000 rpm
